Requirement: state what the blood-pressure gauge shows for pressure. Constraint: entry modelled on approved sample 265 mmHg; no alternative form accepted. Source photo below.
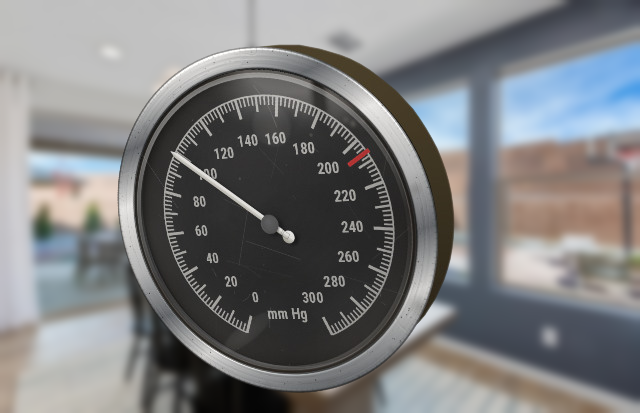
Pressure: 100 mmHg
